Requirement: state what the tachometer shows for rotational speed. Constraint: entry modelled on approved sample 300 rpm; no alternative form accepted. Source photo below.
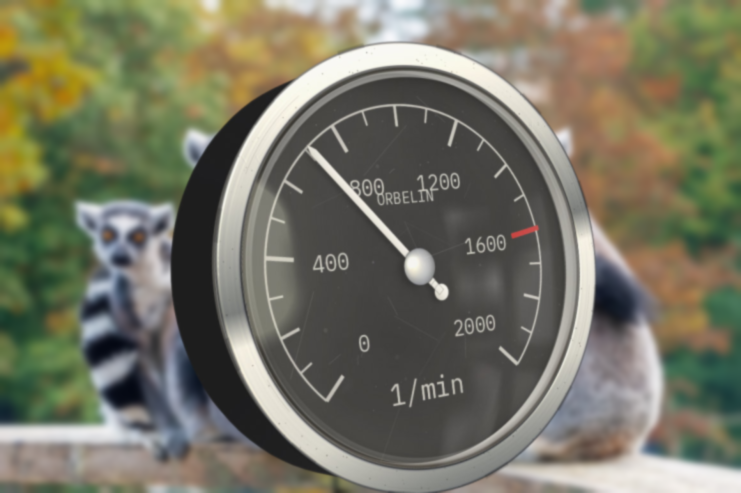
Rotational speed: 700 rpm
